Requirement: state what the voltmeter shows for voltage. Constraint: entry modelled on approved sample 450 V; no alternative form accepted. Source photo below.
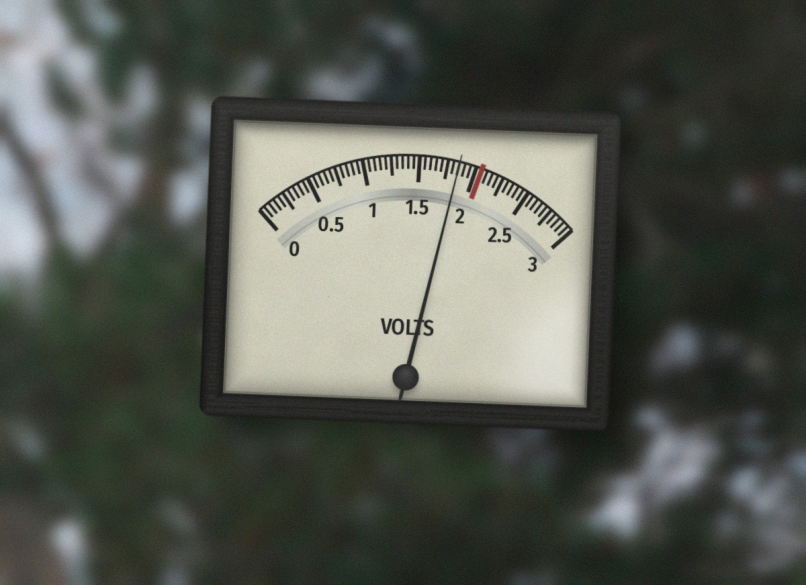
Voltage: 1.85 V
